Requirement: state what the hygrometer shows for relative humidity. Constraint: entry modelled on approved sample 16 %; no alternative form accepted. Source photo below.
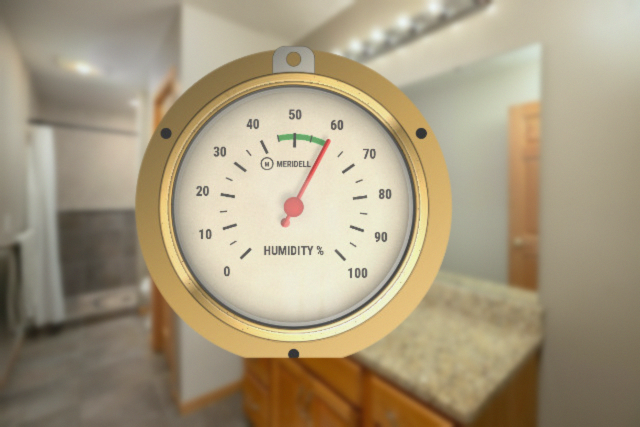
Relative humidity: 60 %
